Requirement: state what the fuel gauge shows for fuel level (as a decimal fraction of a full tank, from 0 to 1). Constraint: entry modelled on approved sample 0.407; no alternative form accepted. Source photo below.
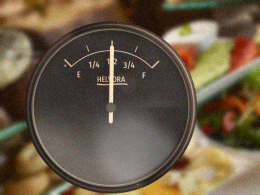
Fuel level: 0.5
